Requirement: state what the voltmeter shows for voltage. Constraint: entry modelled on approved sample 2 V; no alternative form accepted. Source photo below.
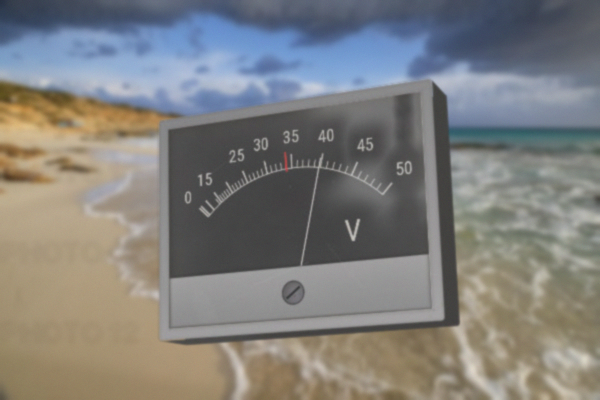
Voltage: 40 V
